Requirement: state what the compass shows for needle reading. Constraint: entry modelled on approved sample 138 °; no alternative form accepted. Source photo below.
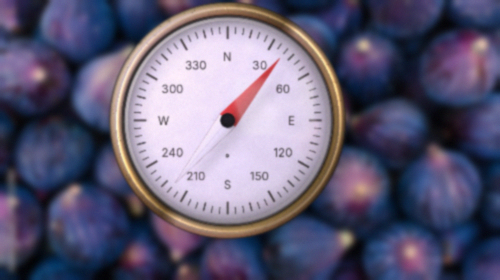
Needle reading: 40 °
